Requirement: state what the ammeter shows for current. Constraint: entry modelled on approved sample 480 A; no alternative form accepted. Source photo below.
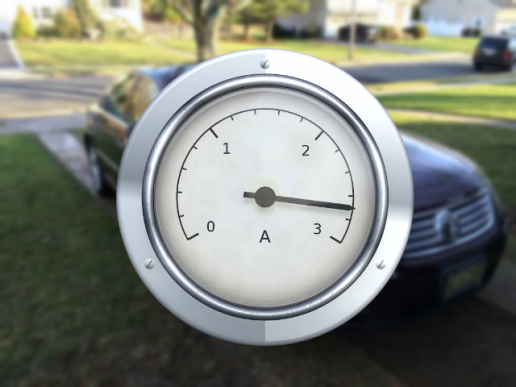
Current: 2.7 A
